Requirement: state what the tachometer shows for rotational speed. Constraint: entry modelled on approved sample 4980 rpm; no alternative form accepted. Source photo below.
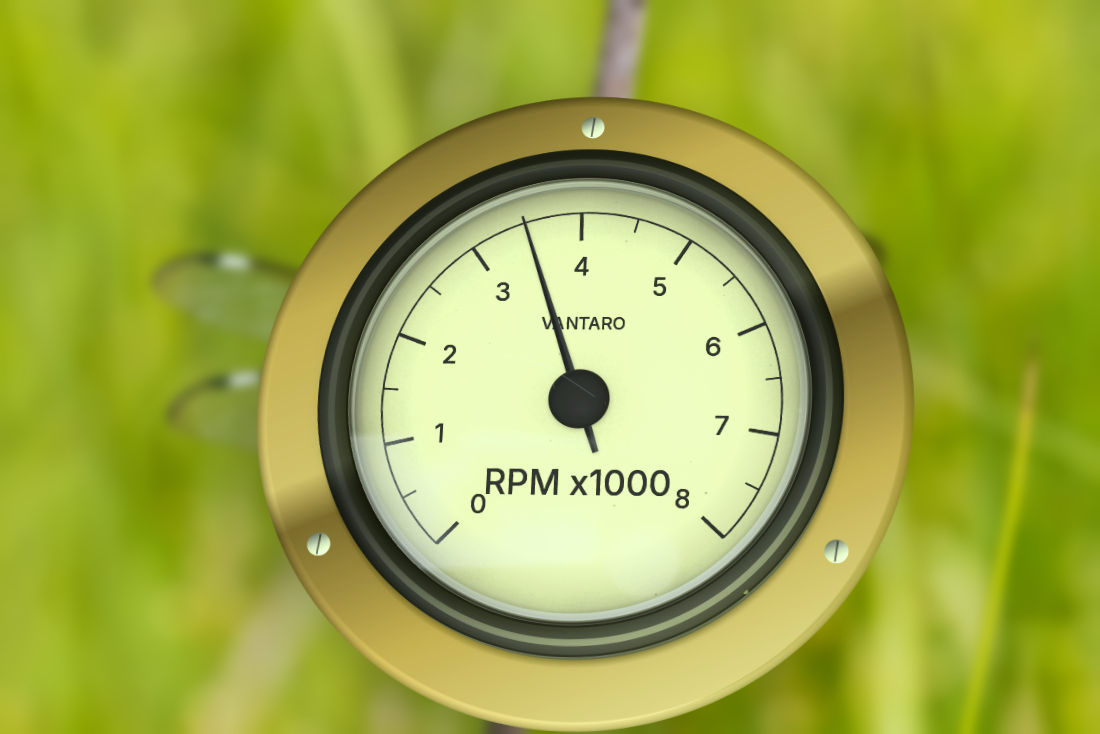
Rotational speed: 3500 rpm
